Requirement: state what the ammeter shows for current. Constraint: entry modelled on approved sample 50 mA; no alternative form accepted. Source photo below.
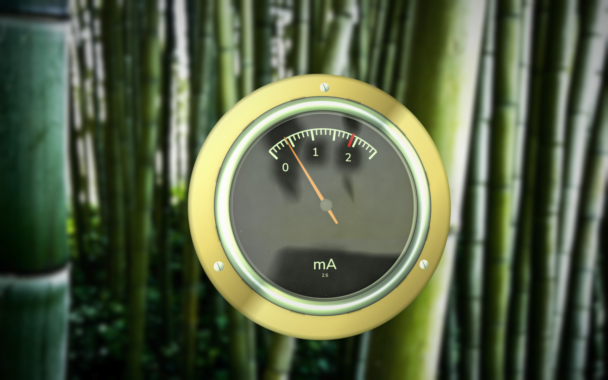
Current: 0.4 mA
